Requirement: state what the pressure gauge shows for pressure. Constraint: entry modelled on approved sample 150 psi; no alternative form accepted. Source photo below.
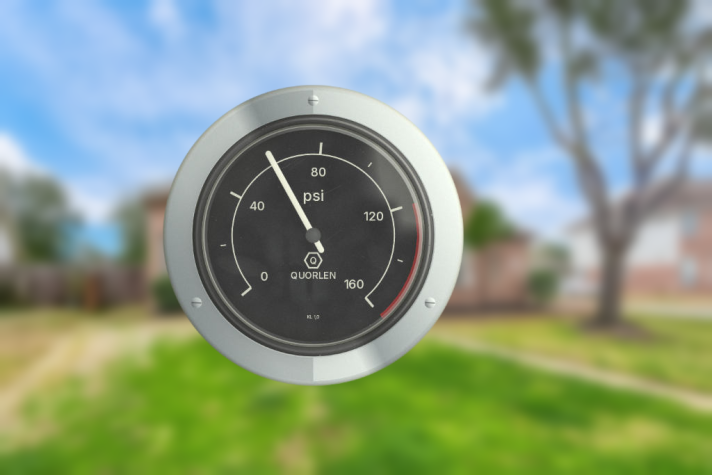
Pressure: 60 psi
